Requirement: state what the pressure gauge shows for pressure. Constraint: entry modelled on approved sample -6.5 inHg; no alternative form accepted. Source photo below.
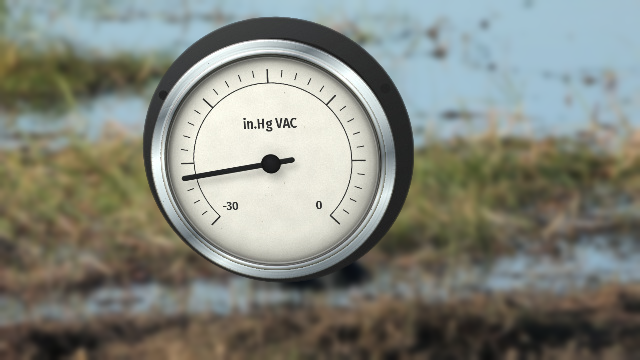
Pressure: -26 inHg
